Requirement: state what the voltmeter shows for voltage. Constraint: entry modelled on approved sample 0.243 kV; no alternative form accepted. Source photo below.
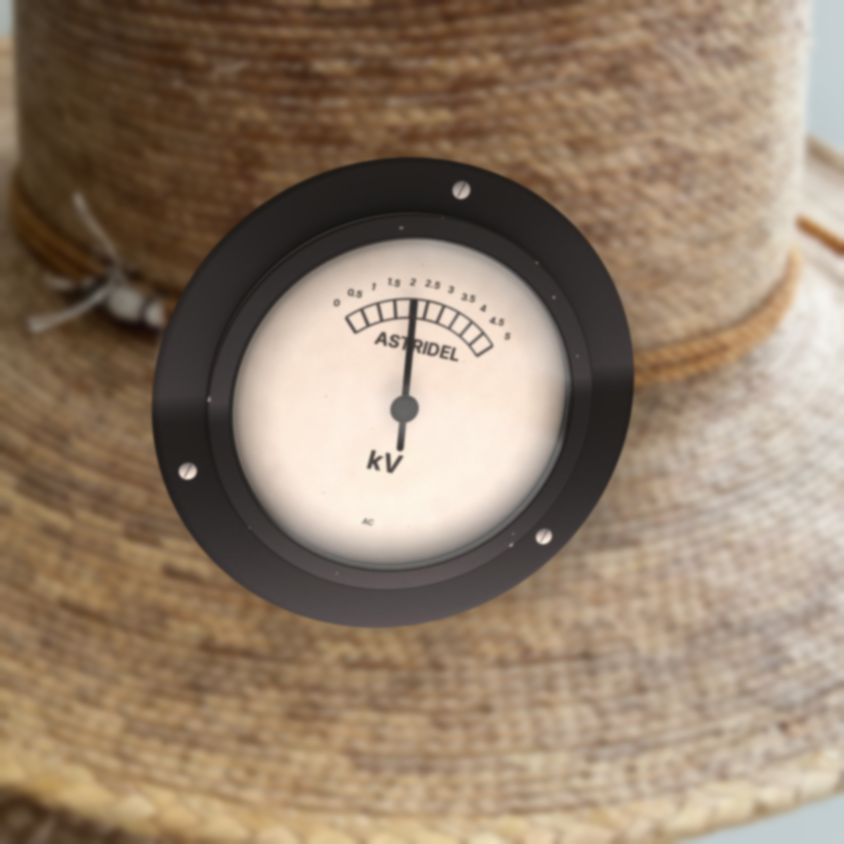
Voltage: 2 kV
